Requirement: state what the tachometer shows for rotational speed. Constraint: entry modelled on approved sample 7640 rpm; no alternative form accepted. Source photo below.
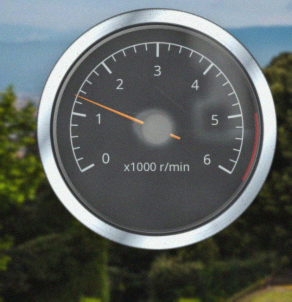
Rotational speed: 1300 rpm
